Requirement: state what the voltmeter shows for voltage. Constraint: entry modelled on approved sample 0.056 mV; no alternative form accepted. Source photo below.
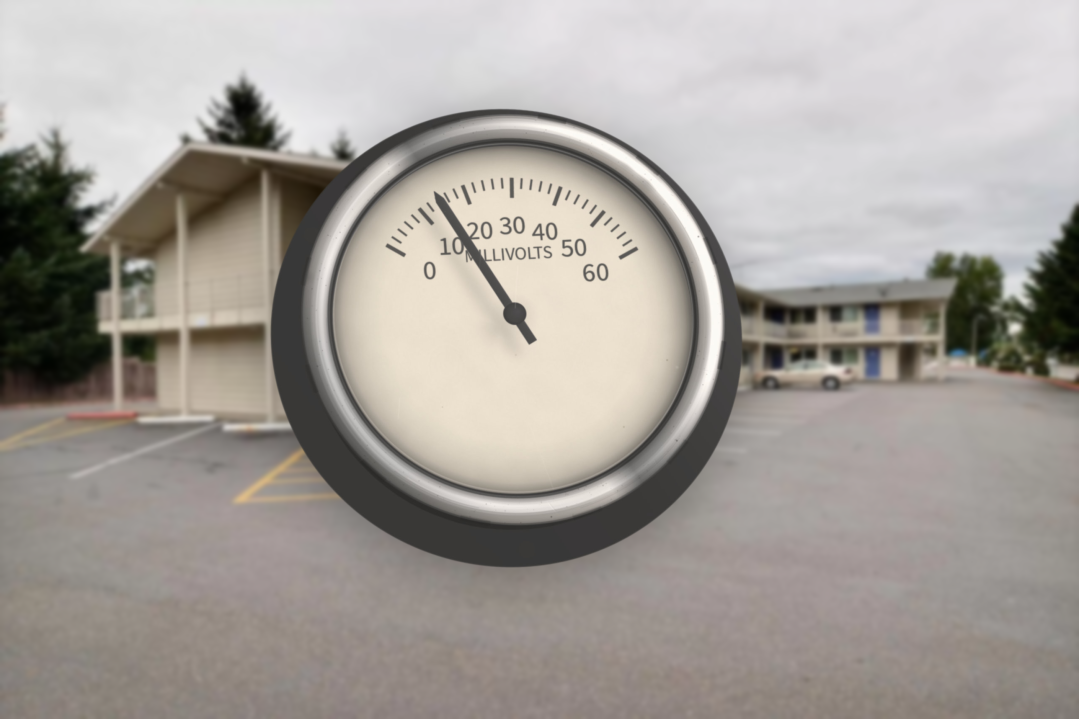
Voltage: 14 mV
